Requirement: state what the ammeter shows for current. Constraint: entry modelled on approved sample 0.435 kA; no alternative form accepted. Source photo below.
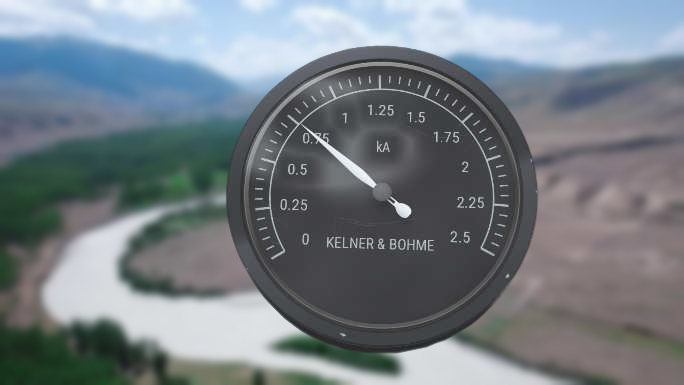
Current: 0.75 kA
